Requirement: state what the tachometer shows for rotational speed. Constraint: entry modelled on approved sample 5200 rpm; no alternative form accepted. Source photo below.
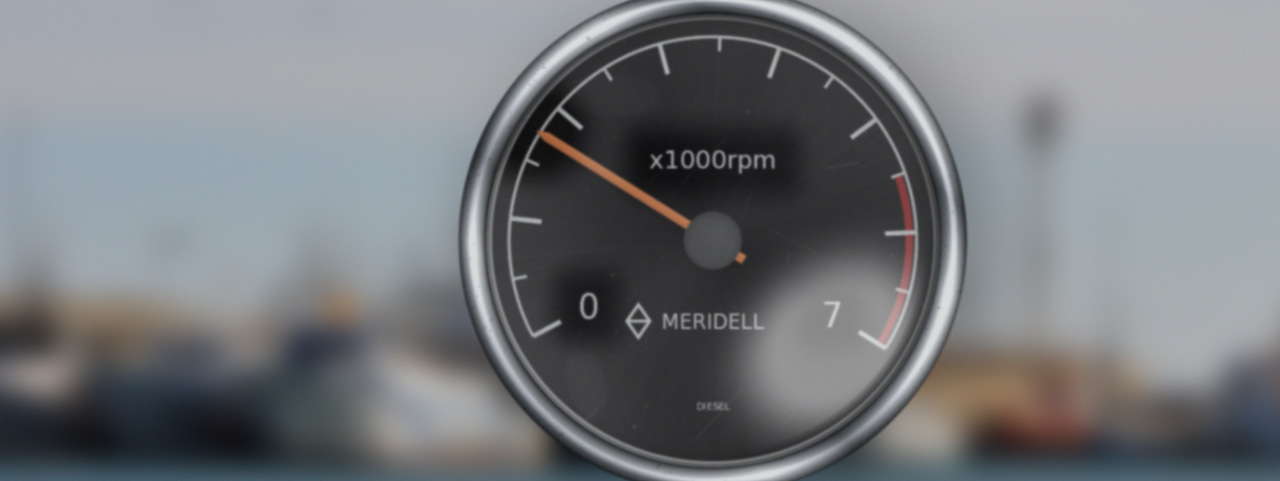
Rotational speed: 1750 rpm
